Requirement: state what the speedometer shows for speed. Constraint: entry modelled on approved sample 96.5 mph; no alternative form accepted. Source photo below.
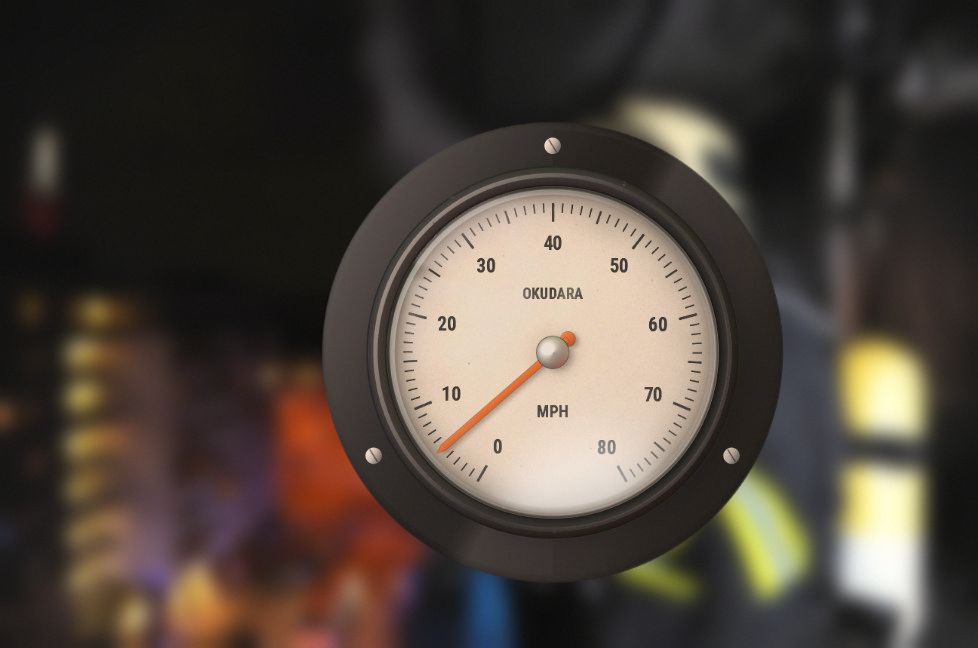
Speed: 5 mph
